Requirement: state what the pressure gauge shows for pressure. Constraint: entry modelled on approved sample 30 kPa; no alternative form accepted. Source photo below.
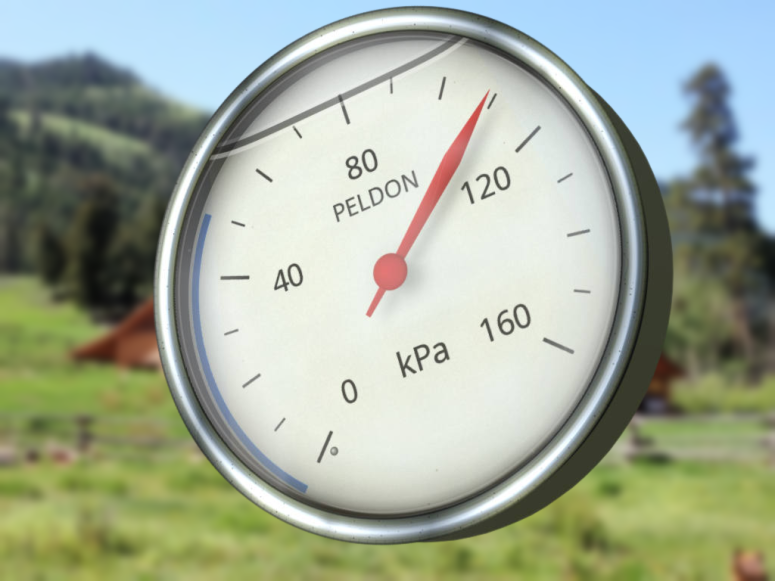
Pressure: 110 kPa
